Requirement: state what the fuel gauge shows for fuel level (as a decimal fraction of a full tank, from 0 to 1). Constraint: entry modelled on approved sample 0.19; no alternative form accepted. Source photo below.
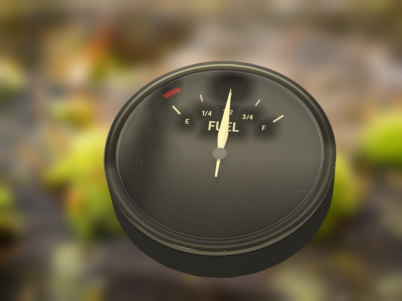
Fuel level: 0.5
